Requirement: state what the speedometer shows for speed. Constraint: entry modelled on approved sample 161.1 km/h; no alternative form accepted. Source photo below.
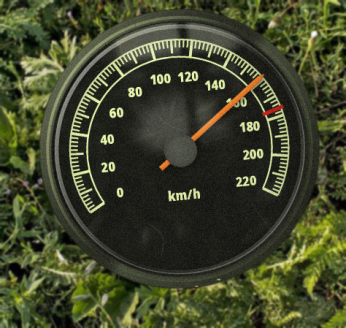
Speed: 158 km/h
